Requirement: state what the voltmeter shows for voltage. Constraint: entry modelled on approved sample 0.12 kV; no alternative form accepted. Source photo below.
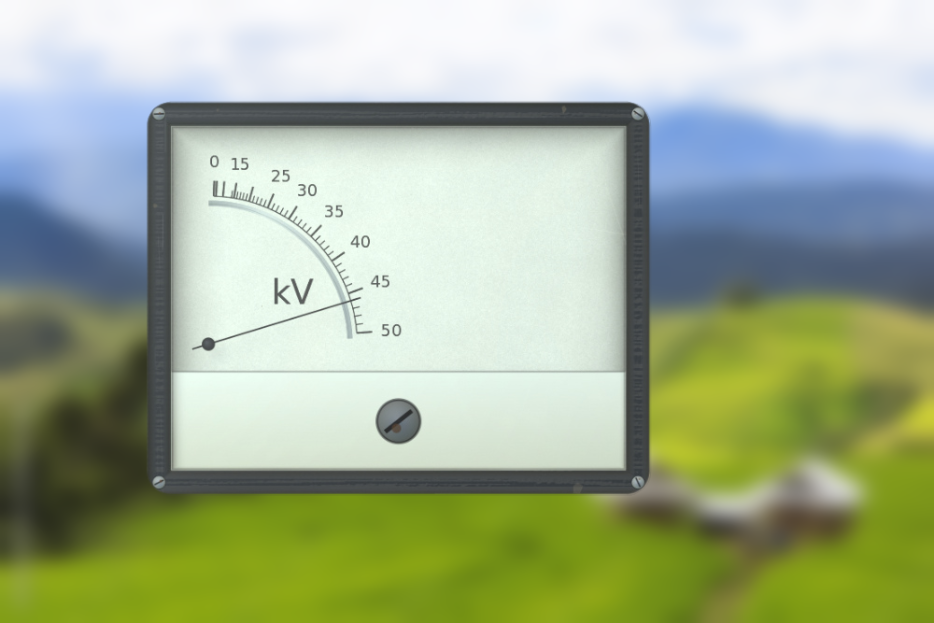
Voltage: 46 kV
